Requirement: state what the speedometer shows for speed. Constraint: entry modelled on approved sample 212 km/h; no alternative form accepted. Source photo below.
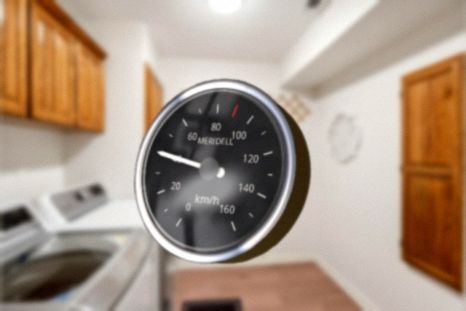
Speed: 40 km/h
